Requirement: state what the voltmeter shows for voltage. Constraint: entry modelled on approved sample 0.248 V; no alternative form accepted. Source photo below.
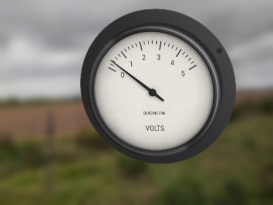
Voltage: 0.4 V
